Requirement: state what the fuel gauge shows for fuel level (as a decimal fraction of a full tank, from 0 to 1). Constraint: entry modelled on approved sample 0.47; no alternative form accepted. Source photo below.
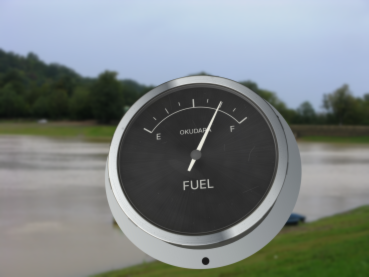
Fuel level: 0.75
